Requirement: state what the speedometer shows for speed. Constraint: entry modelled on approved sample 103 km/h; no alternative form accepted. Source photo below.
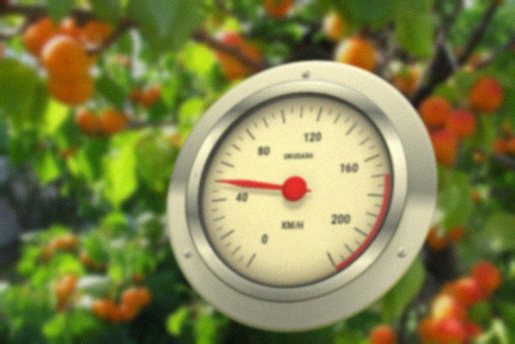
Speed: 50 km/h
